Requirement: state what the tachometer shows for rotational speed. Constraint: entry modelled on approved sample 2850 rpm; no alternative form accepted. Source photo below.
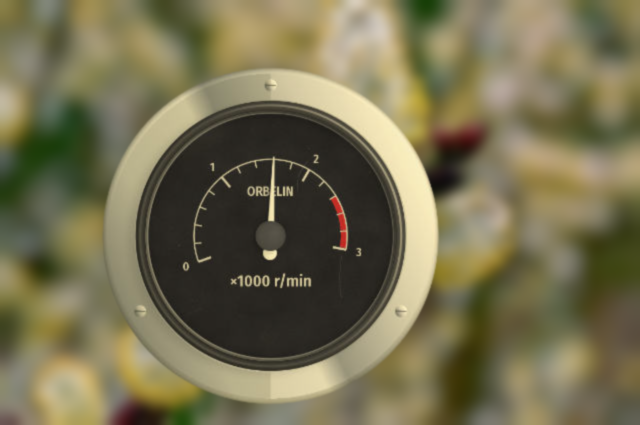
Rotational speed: 1600 rpm
